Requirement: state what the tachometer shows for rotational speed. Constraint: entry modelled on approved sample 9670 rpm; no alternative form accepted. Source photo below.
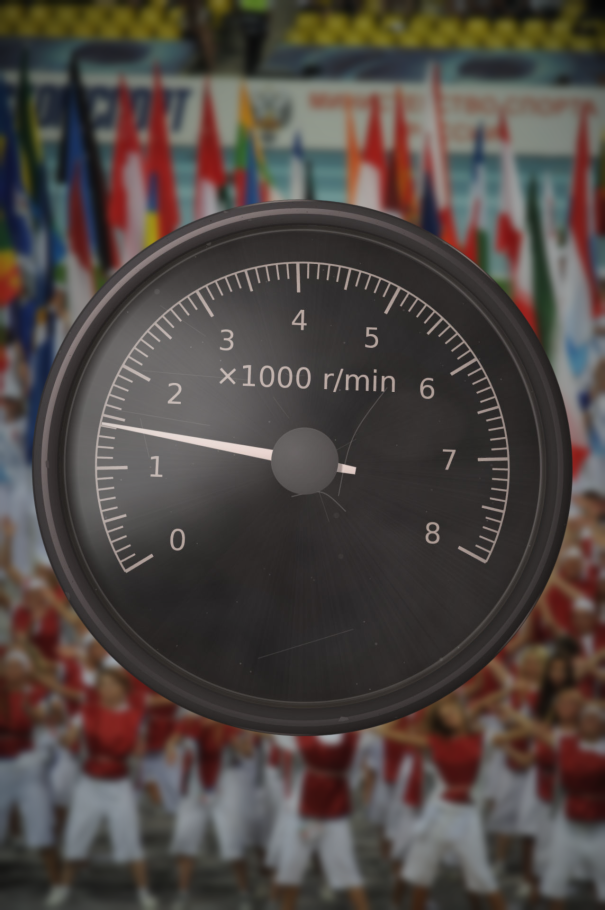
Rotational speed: 1400 rpm
